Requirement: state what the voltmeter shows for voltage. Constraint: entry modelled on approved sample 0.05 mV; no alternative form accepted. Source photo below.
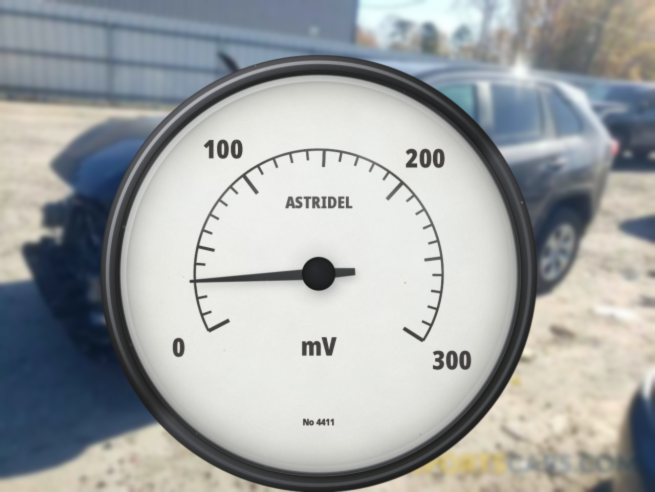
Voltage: 30 mV
